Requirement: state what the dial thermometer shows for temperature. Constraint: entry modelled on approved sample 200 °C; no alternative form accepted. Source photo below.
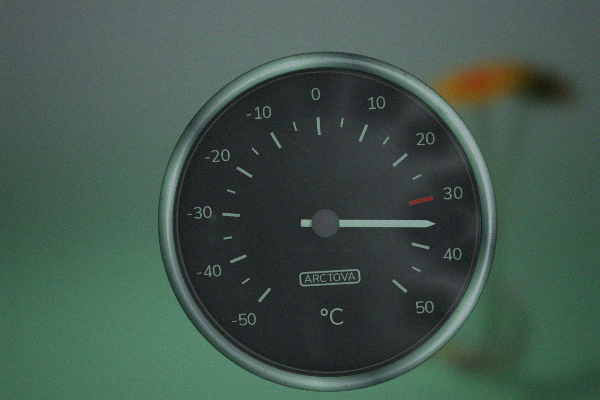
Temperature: 35 °C
